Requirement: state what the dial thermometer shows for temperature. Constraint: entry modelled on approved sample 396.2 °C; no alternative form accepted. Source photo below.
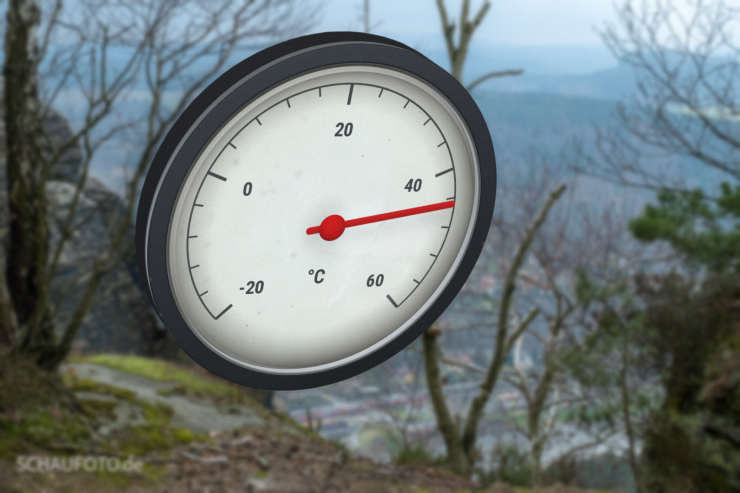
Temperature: 44 °C
